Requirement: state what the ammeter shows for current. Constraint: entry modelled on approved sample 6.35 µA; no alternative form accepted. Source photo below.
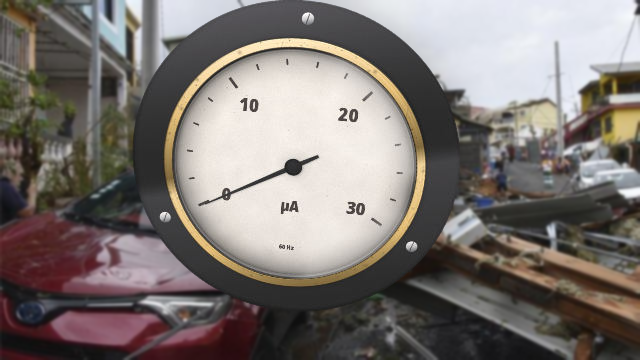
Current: 0 µA
